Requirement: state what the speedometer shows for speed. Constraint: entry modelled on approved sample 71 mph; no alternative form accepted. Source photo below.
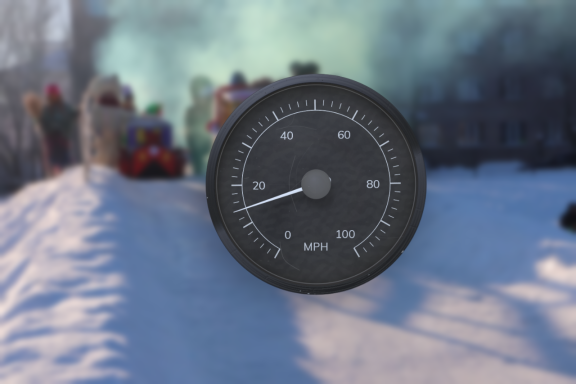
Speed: 14 mph
